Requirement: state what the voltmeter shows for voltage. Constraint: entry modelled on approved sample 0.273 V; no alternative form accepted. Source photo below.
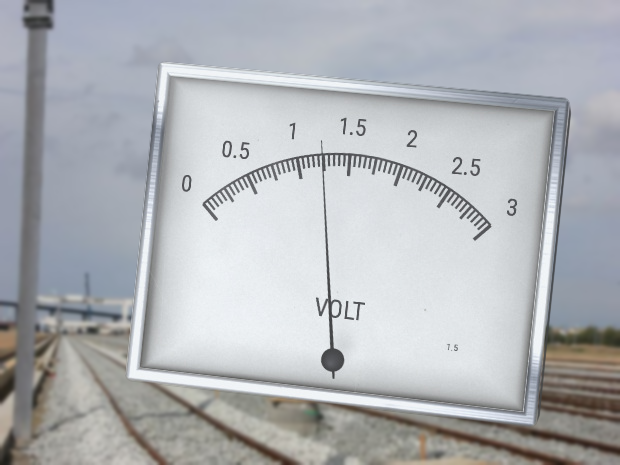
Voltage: 1.25 V
